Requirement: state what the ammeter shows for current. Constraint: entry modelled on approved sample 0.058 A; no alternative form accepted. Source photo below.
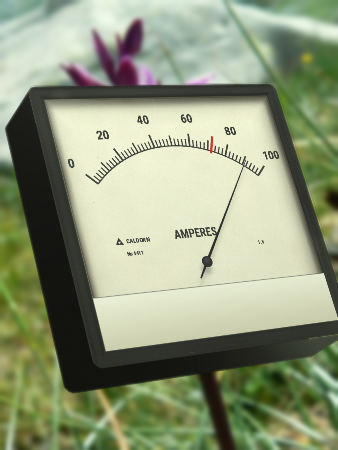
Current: 90 A
